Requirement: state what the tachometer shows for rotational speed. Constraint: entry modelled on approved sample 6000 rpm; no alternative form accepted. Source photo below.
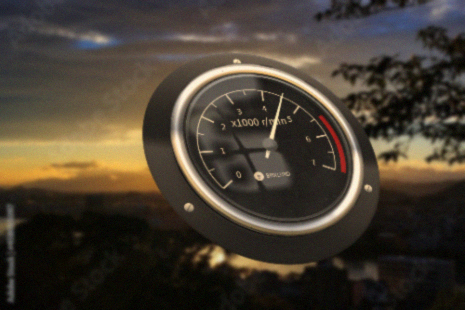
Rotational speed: 4500 rpm
